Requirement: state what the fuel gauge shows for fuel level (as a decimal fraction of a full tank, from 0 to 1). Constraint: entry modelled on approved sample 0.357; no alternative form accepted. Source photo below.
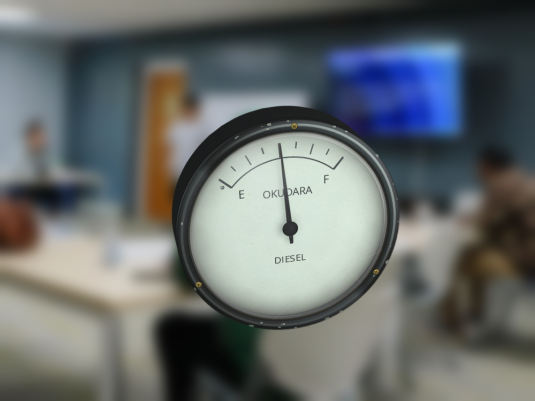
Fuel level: 0.5
